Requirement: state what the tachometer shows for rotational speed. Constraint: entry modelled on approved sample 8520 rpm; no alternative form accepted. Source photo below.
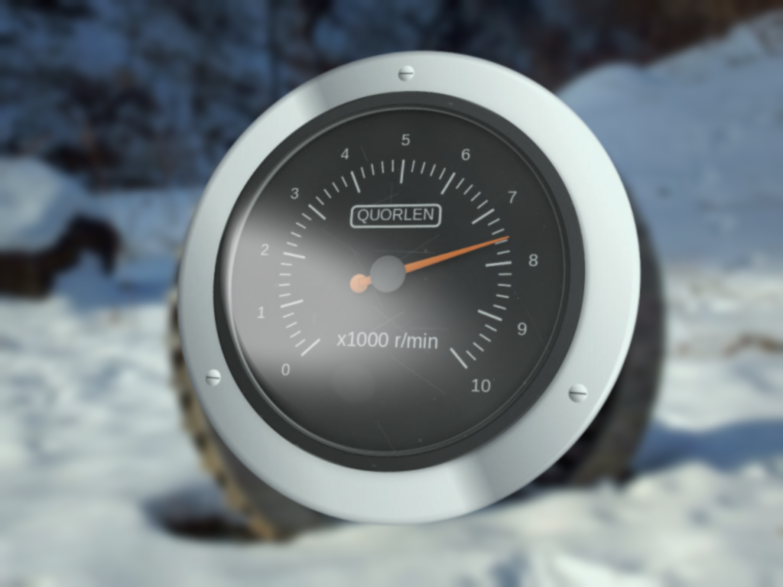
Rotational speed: 7600 rpm
